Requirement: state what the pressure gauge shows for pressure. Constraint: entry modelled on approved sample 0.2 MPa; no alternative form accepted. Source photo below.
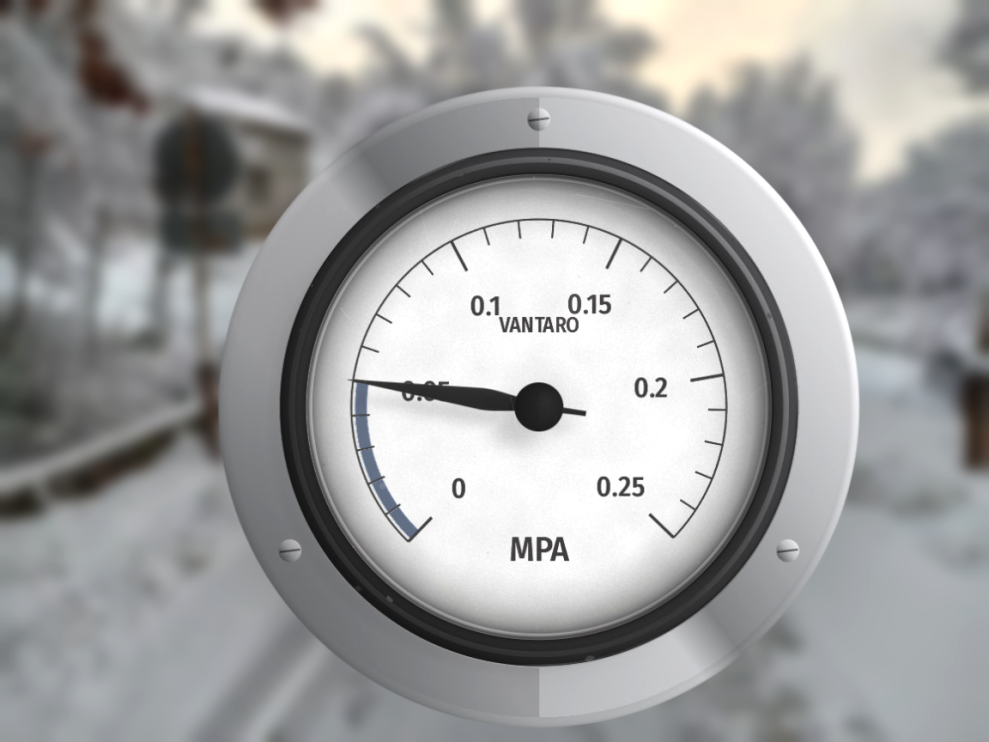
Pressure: 0.05 MPa
